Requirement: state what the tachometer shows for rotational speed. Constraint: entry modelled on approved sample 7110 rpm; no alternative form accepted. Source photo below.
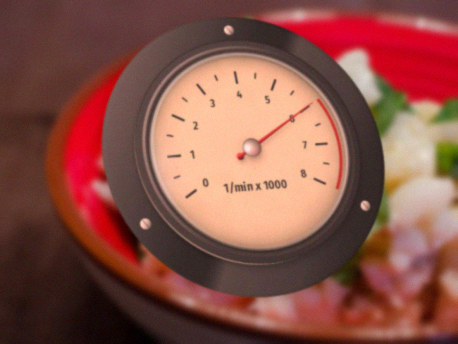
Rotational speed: 6000 rpm
